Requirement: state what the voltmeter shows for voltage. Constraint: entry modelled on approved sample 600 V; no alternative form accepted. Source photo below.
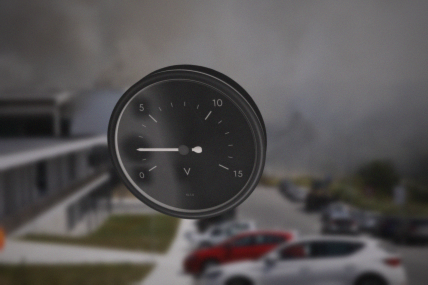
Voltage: 2 V
